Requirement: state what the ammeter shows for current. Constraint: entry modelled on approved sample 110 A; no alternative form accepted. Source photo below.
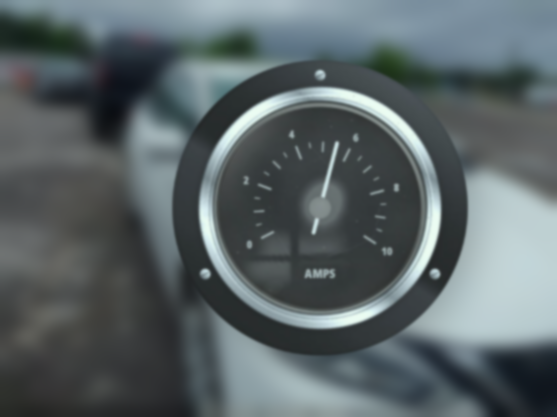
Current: 5.5 A
